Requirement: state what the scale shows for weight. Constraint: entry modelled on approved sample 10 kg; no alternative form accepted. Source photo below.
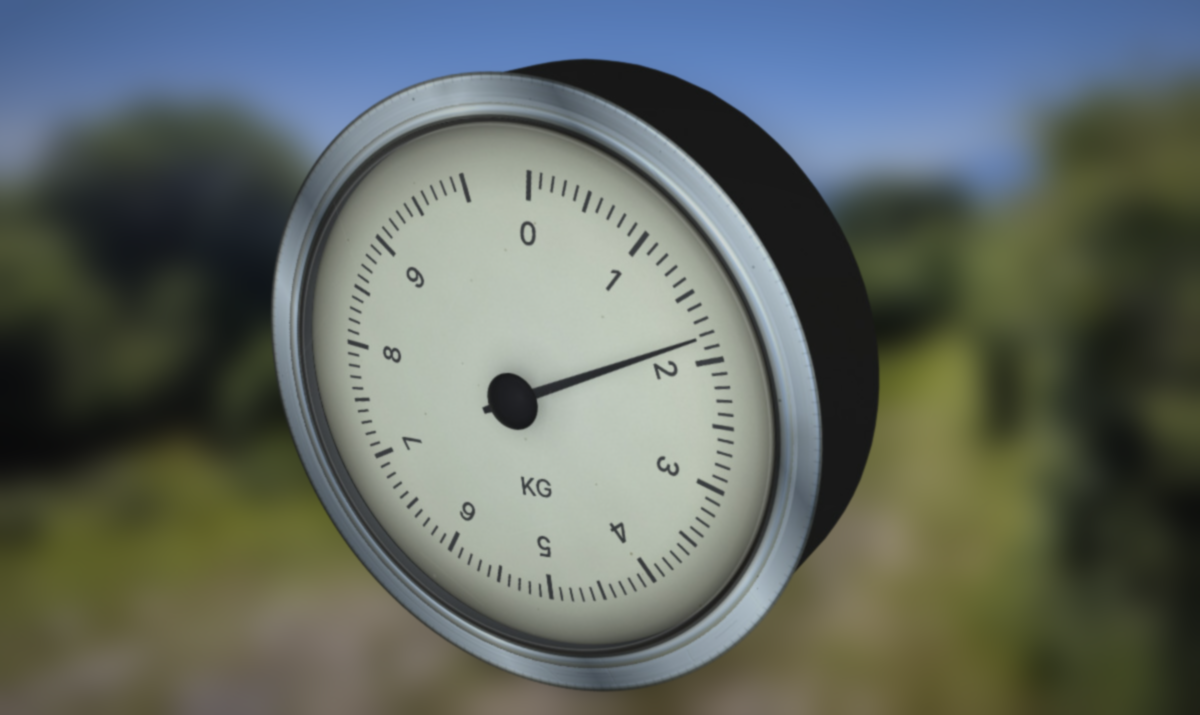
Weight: 1.8 kg
